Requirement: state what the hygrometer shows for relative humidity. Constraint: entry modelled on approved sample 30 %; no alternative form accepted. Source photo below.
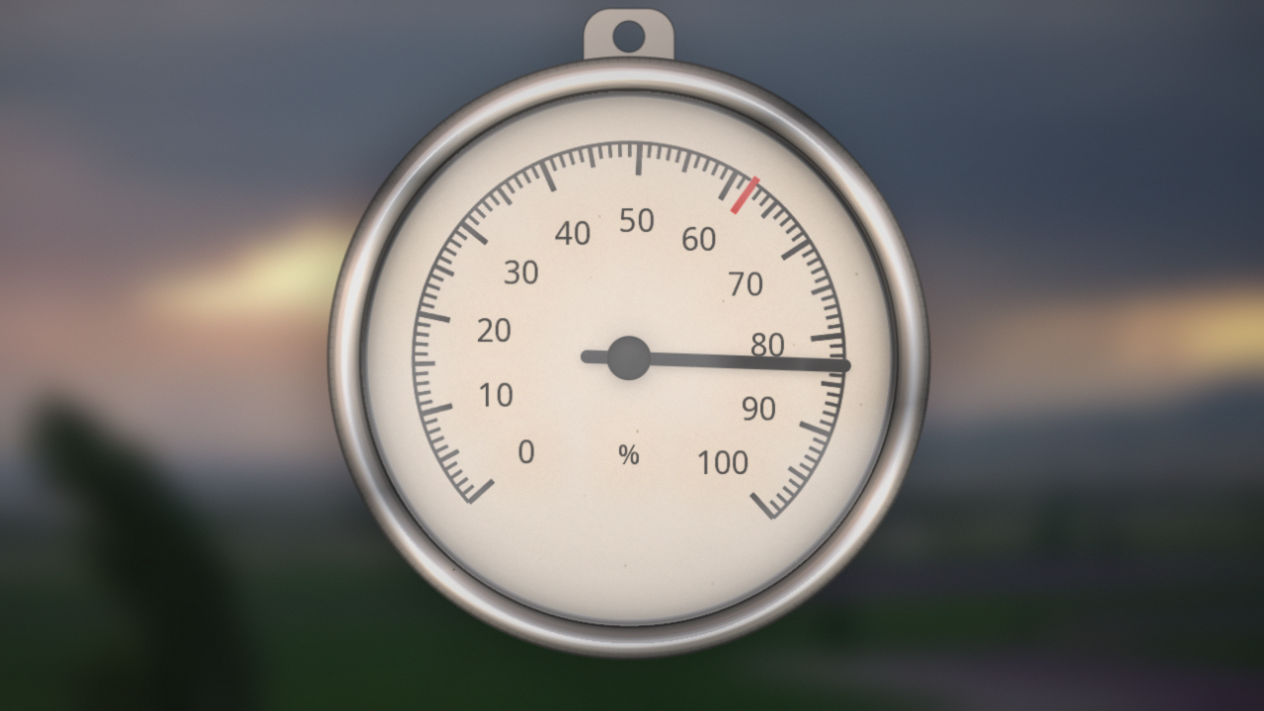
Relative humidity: 83 %
